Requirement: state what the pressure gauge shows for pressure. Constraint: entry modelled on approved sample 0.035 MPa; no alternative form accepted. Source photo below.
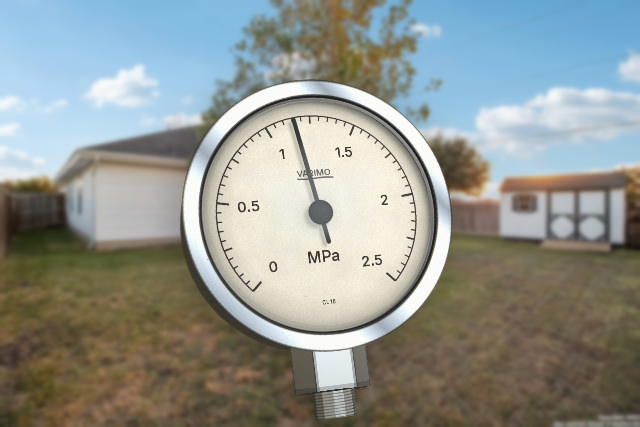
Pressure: 1.15 MPa
